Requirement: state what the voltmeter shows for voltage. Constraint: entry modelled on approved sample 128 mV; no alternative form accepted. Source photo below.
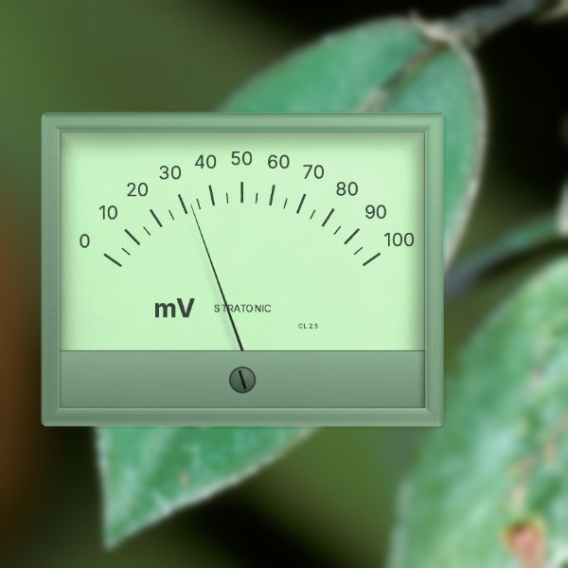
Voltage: 32.5 mV
